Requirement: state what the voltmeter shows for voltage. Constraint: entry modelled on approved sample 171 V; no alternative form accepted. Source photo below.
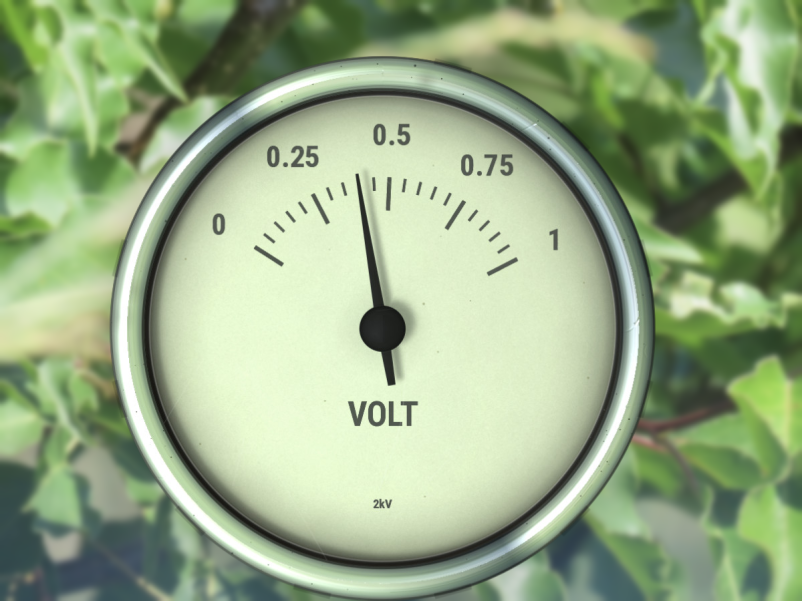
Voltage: 0.4 V
